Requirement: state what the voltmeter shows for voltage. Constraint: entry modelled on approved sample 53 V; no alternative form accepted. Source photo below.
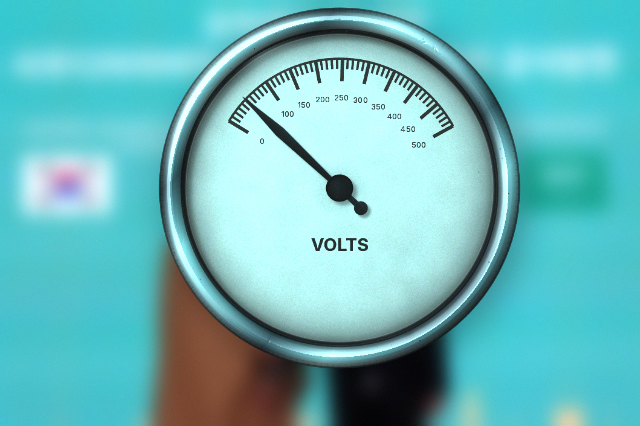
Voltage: 50 V
